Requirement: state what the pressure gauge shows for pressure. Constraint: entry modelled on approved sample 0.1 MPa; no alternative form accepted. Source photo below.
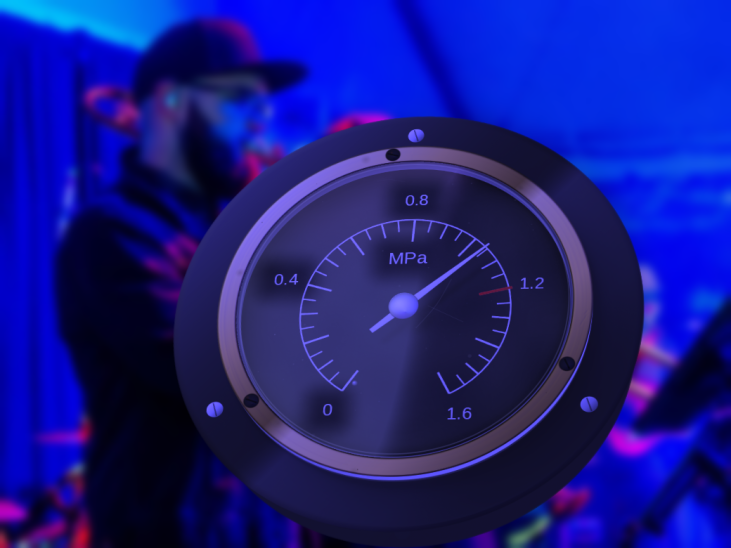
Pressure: 1.05 MPa
